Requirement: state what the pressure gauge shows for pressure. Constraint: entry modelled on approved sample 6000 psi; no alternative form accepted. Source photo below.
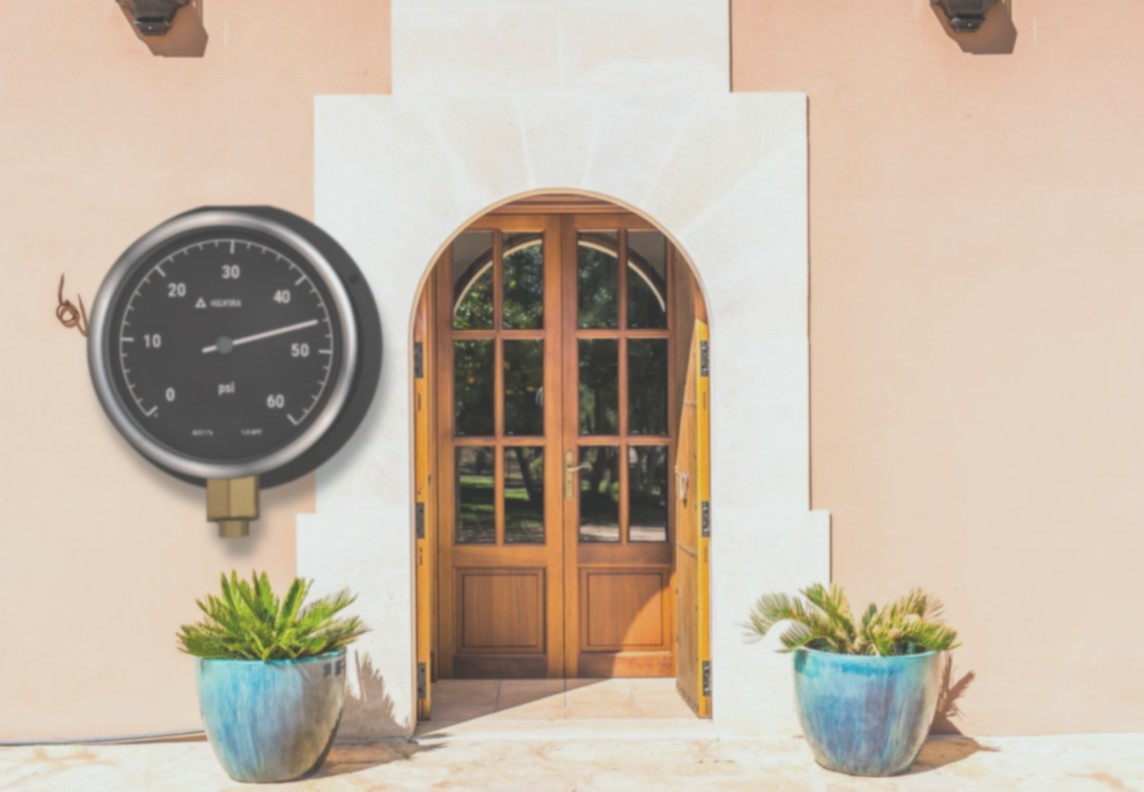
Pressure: 46 psi
